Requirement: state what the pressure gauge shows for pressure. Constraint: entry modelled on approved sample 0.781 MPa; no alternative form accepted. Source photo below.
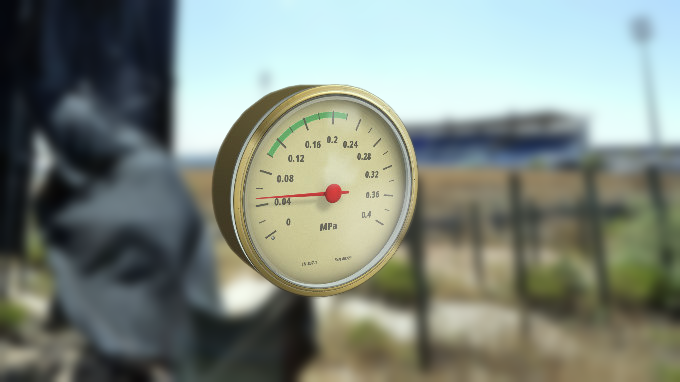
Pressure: 0.05 MPa
